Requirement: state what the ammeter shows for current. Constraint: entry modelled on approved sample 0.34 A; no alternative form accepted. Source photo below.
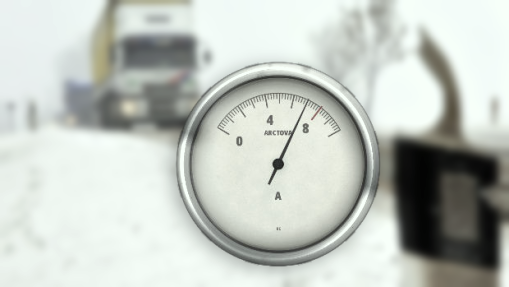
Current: 7 A
